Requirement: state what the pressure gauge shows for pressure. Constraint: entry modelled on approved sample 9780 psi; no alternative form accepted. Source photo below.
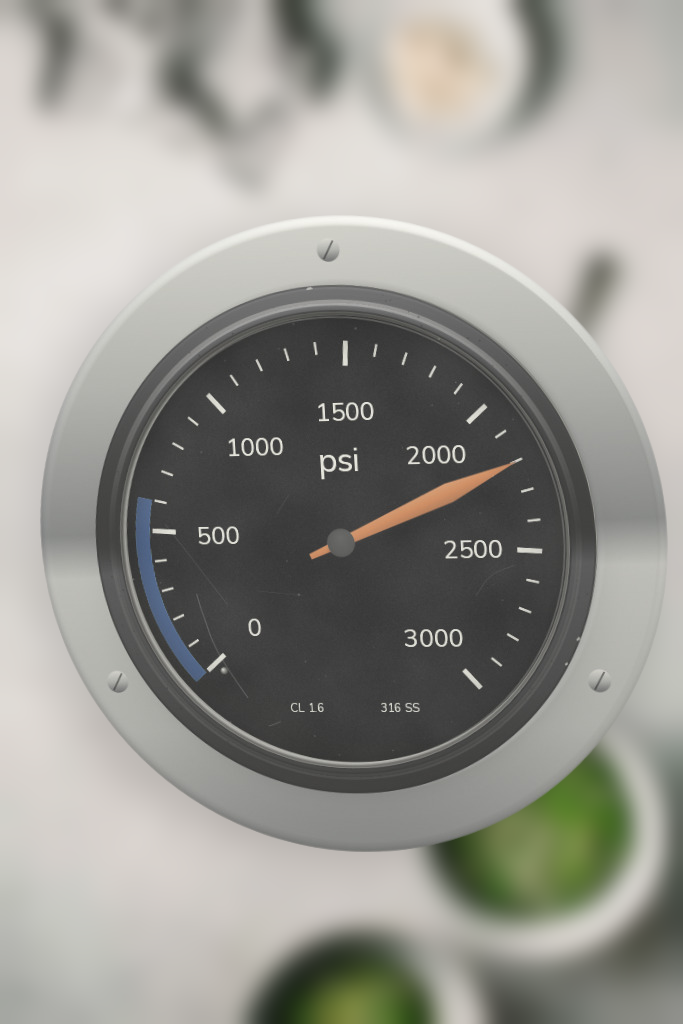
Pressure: 2200 psi
